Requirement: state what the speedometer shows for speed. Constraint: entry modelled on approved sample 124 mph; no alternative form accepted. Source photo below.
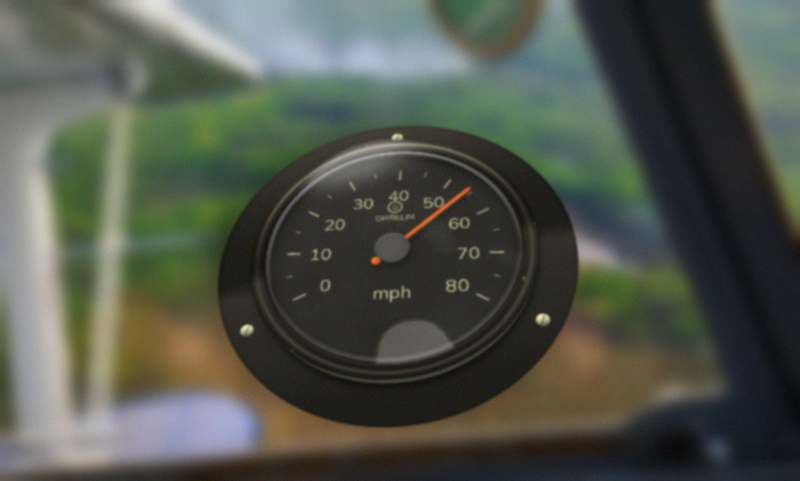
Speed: 55 mph
